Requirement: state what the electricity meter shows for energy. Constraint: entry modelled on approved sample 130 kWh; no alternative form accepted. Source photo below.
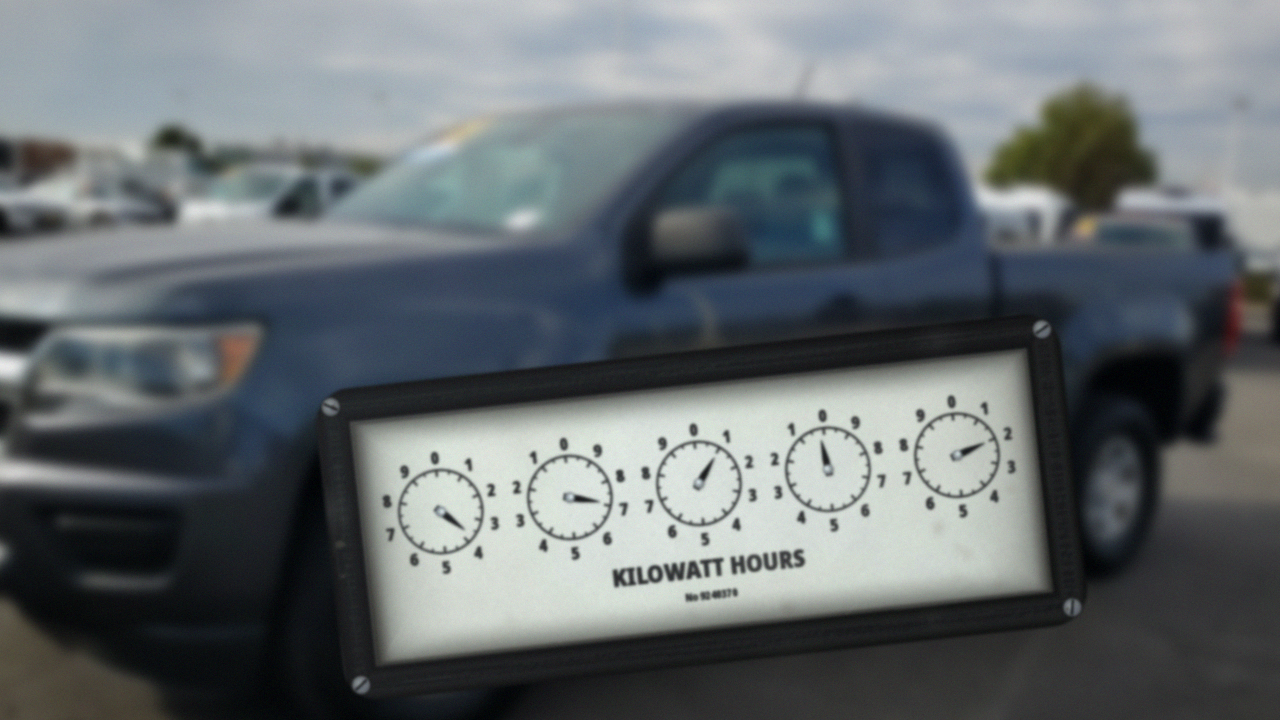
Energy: 37102 kWh
